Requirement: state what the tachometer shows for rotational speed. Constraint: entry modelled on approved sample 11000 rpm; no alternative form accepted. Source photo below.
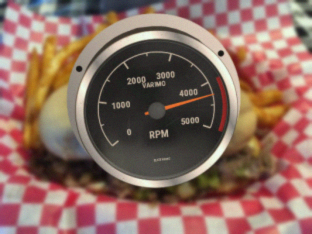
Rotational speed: 4250 rpm
